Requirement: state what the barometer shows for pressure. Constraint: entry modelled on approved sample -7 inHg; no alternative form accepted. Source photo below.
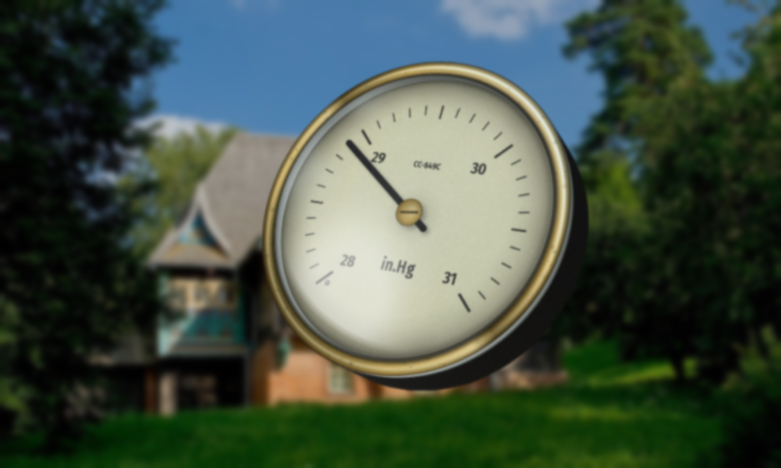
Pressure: 28.9 inHg
